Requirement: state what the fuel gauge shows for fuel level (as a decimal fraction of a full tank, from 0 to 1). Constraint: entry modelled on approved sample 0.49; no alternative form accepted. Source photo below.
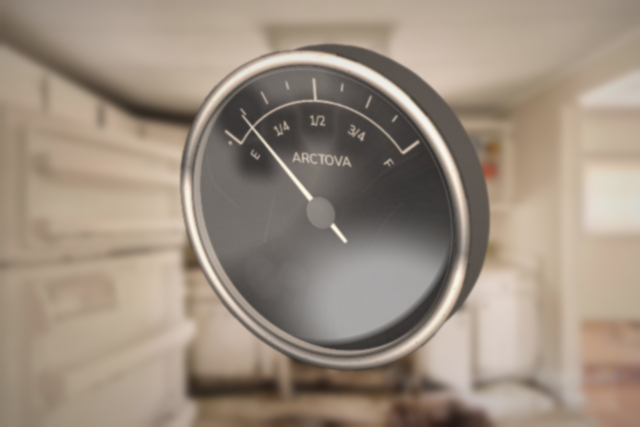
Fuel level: 0.125
